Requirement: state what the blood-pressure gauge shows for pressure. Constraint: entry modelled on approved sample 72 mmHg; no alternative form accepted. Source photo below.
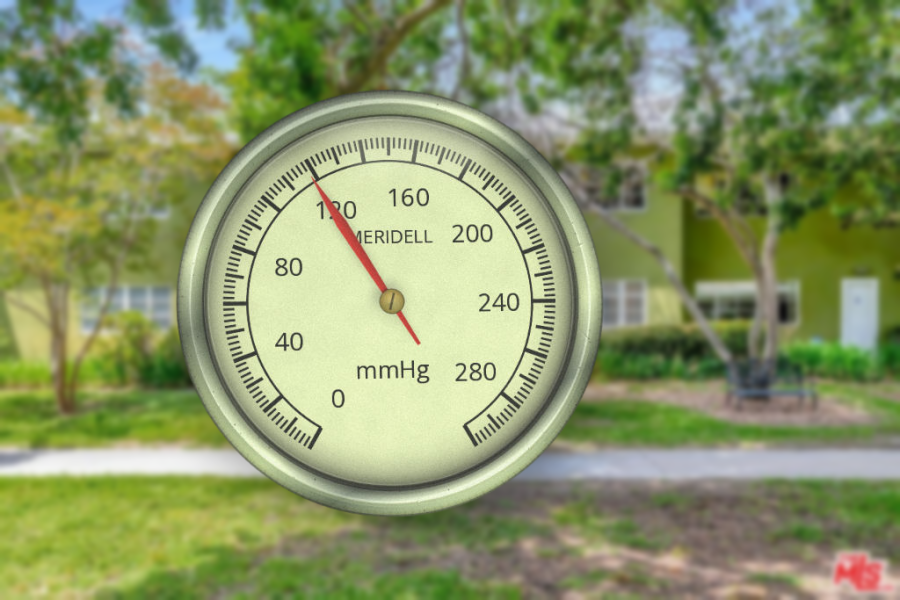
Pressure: 118 mmHg
